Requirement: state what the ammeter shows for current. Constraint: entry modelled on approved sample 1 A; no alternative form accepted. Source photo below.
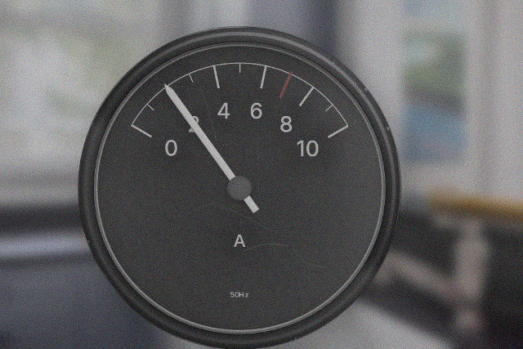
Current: 2 A
